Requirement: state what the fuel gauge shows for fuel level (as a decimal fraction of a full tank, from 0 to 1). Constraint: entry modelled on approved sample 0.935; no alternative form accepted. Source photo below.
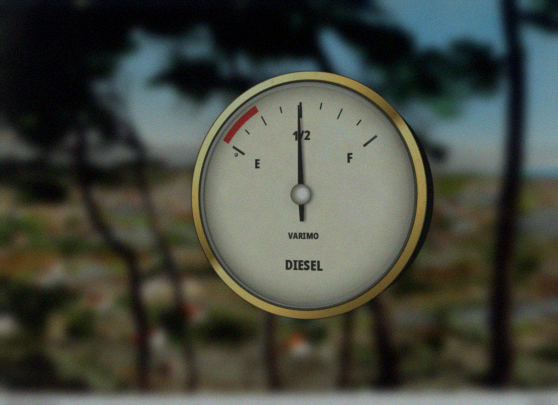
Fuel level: 0.5
